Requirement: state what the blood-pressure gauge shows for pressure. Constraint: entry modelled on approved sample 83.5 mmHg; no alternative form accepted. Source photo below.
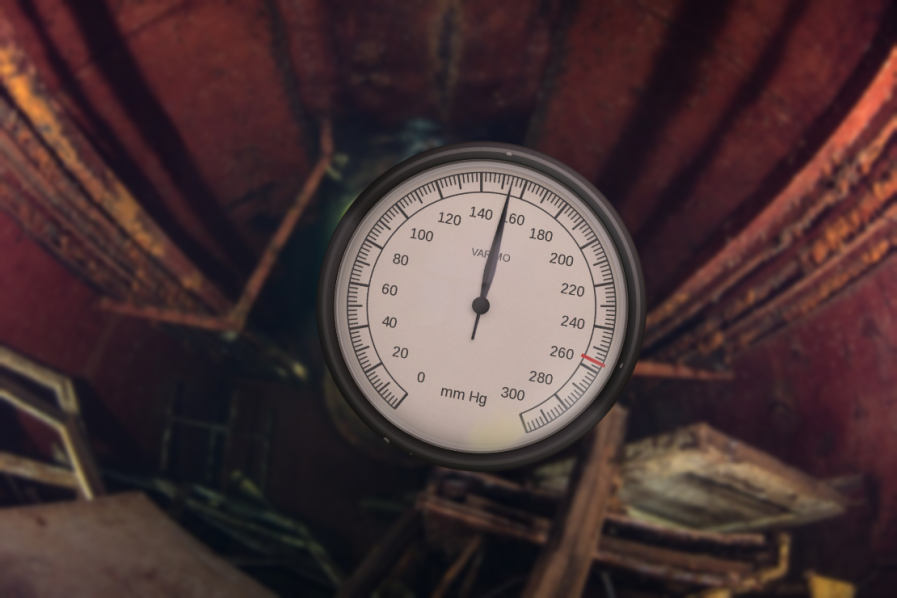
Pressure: 154 mmHg
